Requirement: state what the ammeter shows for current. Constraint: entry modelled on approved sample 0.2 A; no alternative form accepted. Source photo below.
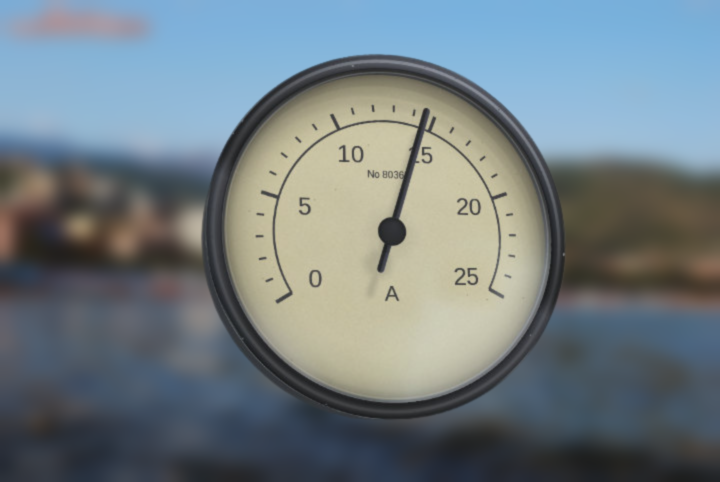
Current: 14.5 A
